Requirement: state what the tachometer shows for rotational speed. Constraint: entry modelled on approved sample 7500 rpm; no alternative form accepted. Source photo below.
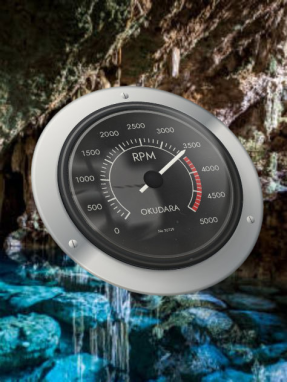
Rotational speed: 3500 rpm
